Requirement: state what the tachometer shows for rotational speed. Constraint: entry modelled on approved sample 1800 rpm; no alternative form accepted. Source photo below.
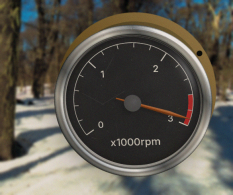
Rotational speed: 2900 rpm
